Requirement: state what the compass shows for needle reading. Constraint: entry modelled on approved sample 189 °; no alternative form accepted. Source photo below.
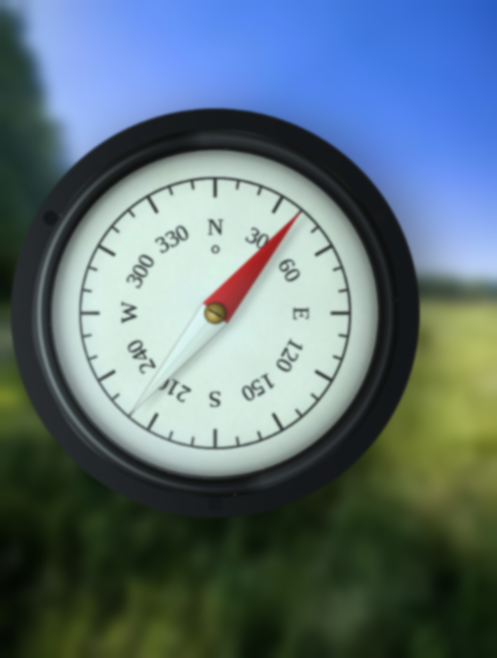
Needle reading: 40 °
